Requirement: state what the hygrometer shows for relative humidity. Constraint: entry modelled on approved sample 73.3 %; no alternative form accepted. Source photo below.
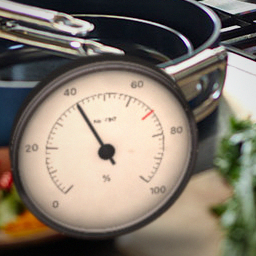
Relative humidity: 40 %
